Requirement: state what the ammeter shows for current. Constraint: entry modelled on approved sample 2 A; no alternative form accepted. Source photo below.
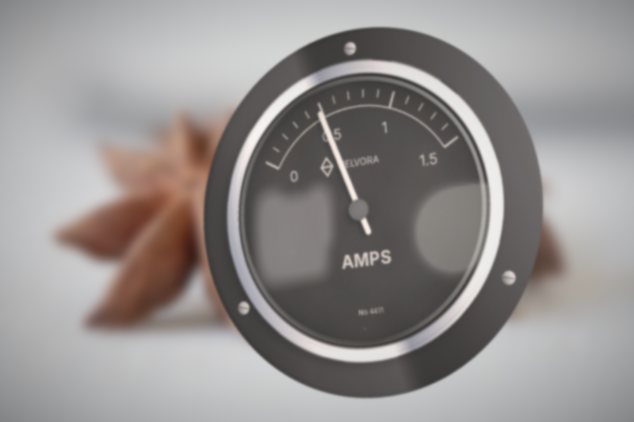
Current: 0.5 A
